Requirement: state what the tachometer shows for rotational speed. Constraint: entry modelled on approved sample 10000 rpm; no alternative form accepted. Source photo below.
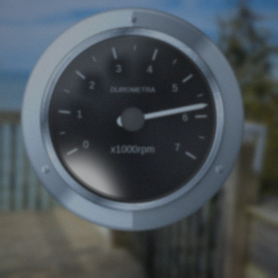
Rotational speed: 5750 rpm
